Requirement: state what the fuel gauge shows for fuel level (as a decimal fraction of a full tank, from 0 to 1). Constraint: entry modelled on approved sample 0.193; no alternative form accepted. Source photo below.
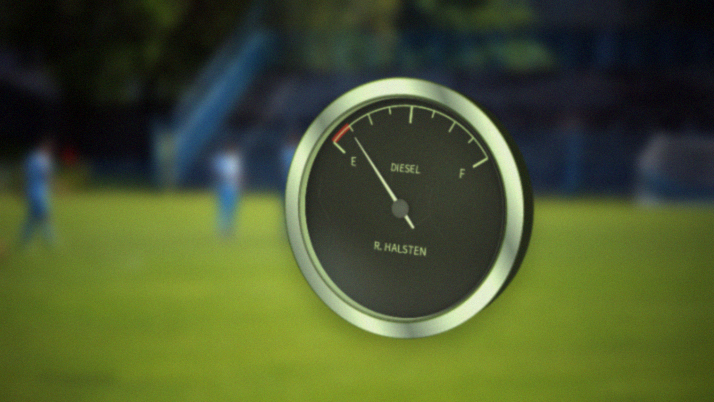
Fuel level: 0.125
